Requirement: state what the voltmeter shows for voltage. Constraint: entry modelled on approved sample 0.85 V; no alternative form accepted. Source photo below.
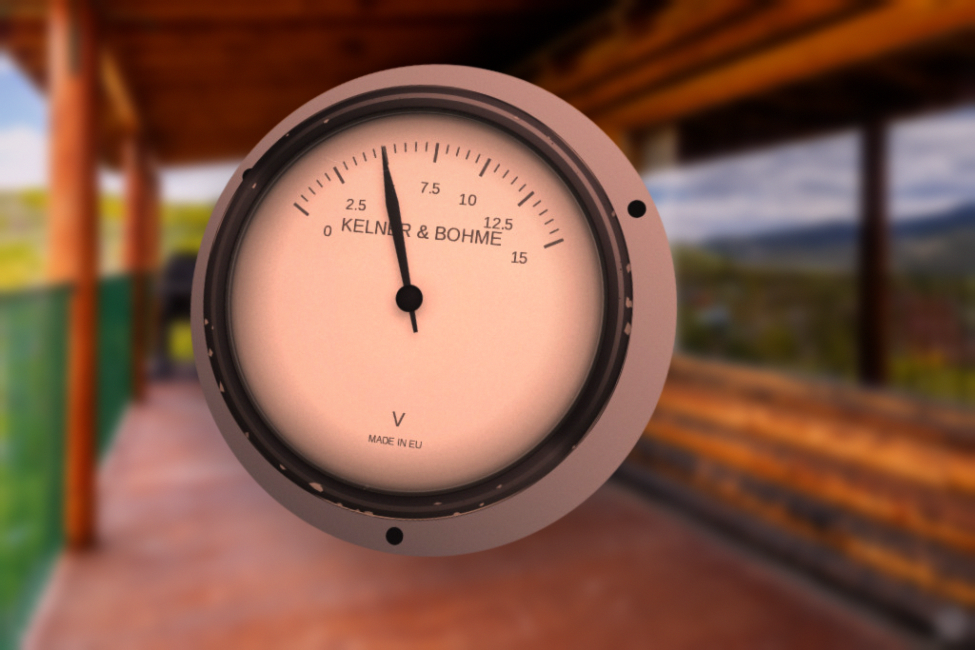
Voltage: 5 V
